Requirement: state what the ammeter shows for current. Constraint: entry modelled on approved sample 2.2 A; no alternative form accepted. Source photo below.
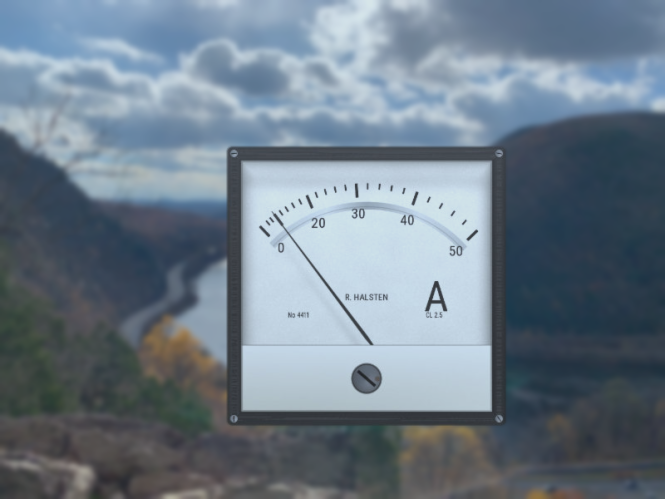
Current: 10 A
